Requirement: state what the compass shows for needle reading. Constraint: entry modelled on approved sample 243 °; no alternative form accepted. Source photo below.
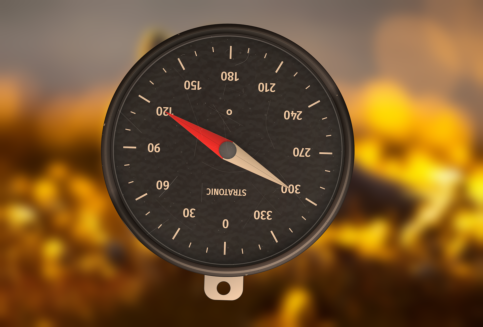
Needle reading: 120 °
